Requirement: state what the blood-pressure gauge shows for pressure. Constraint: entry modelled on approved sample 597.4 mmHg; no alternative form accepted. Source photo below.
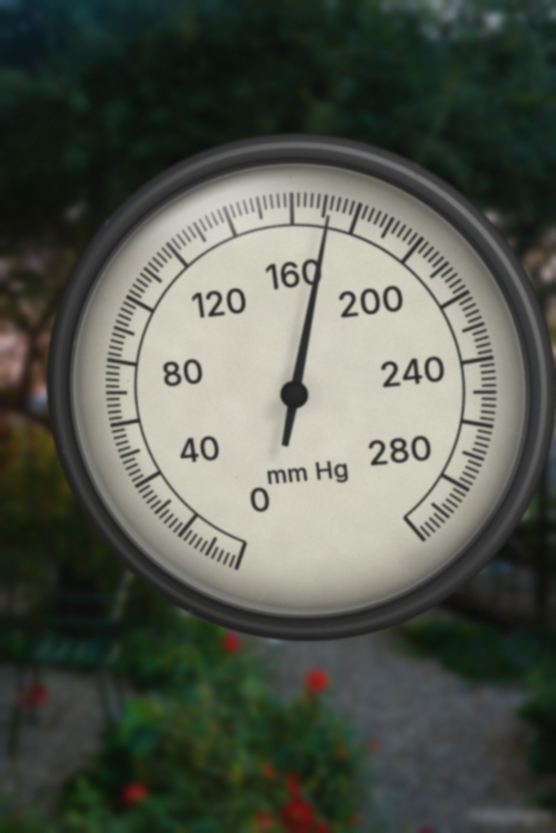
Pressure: 172 mmHg
